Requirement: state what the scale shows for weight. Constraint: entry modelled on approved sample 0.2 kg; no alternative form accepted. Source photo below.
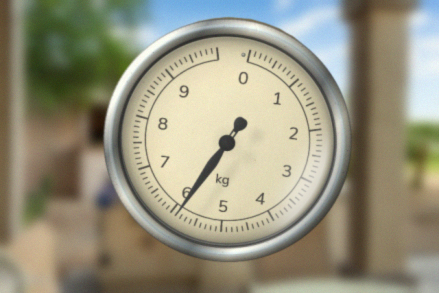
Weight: 5.9 kg
